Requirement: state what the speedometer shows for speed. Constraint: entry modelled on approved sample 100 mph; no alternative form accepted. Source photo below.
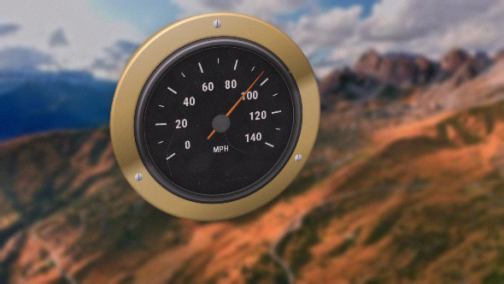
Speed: 95 mph
